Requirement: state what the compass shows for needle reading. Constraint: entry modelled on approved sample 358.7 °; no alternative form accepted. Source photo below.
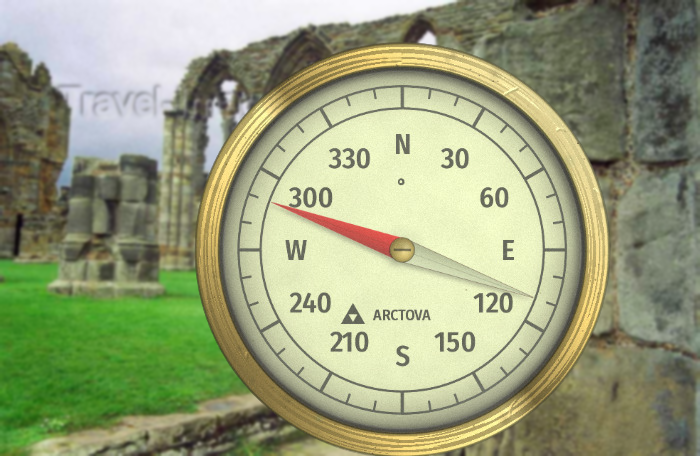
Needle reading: 290 °
